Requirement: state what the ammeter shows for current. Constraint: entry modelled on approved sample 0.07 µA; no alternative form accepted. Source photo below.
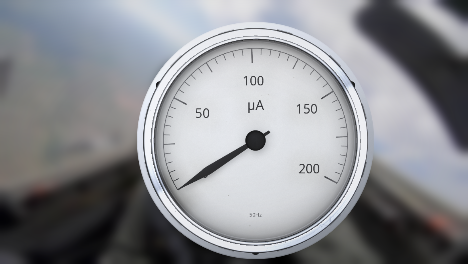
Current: 0 µA
